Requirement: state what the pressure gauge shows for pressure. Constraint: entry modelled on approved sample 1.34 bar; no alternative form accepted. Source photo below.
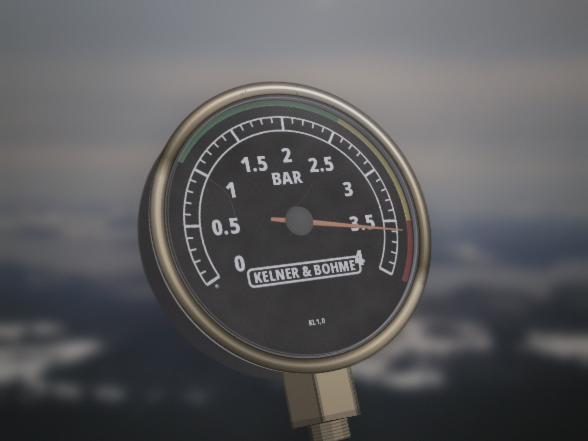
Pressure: 3.6 bar
